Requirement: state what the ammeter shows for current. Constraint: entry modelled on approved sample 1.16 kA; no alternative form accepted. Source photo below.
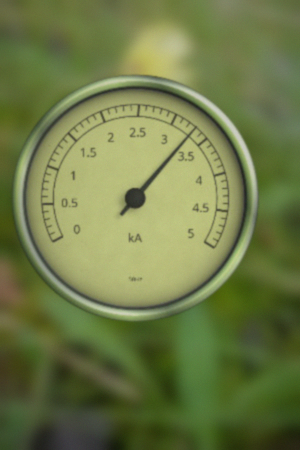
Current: 3.3 kA
